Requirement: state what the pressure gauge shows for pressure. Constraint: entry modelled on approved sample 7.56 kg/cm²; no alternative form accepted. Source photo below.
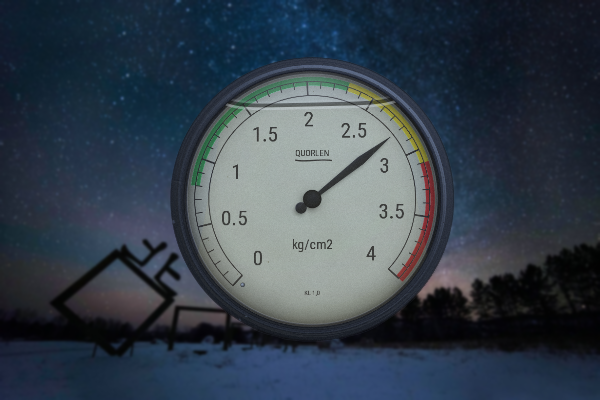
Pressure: 2.8 kg/cm²
